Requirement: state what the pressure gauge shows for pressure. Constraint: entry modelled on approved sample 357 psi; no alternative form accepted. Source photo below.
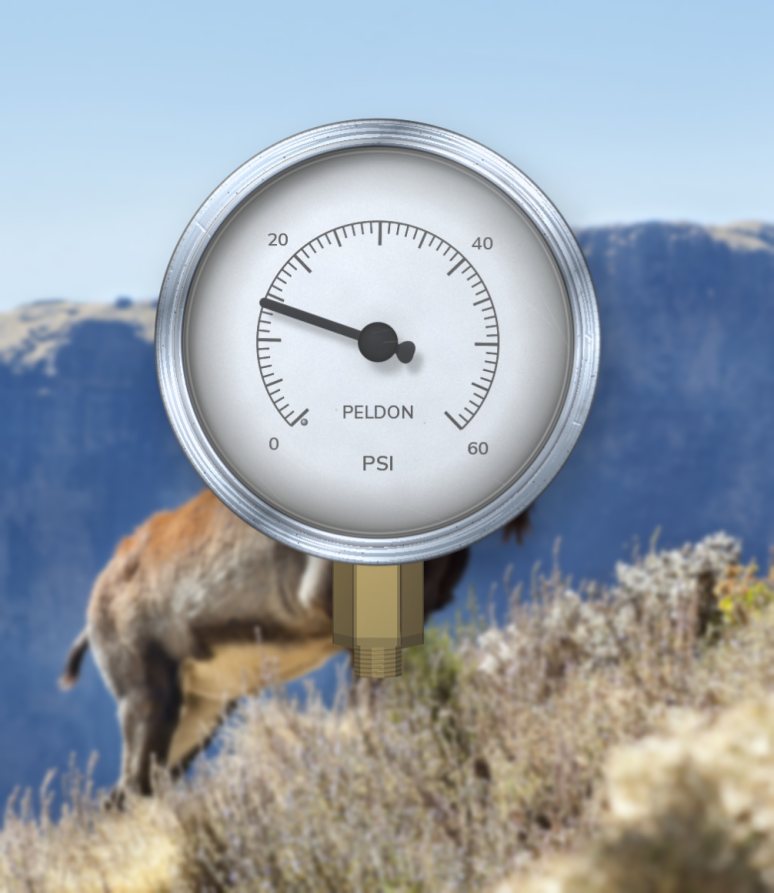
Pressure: 14 psi
